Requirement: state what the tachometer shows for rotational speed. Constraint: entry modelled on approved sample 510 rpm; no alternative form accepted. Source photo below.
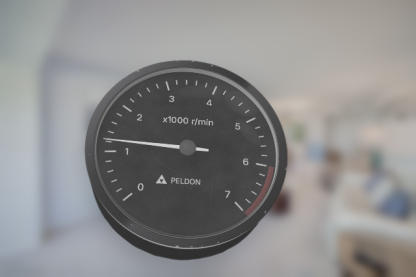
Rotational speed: 1200 rpm
